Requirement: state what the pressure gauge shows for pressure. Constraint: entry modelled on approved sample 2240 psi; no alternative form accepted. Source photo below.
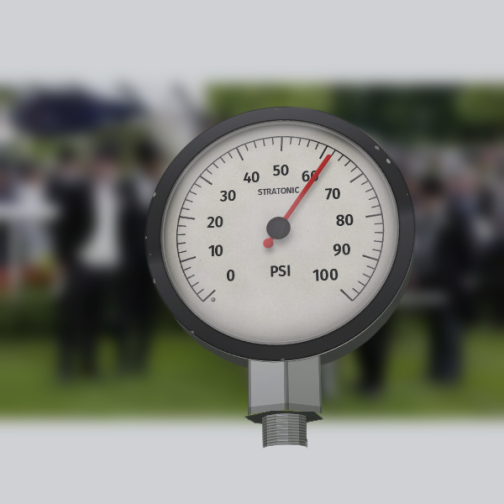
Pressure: 62 psi
